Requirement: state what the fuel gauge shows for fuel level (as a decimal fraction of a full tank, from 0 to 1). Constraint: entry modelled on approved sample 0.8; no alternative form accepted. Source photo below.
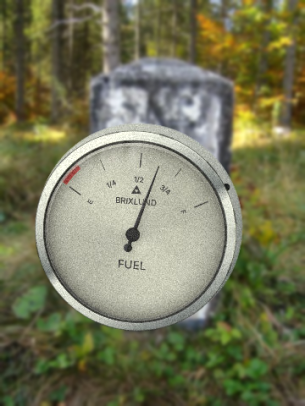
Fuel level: 0.625
